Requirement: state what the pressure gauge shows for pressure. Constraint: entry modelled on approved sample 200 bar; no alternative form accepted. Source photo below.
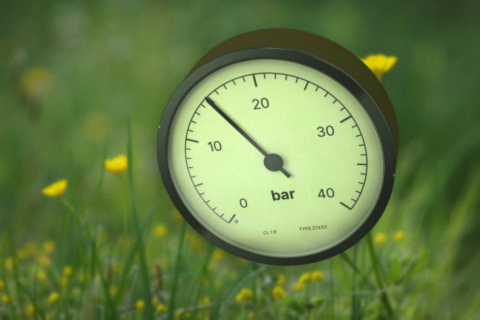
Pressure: 15 bar
